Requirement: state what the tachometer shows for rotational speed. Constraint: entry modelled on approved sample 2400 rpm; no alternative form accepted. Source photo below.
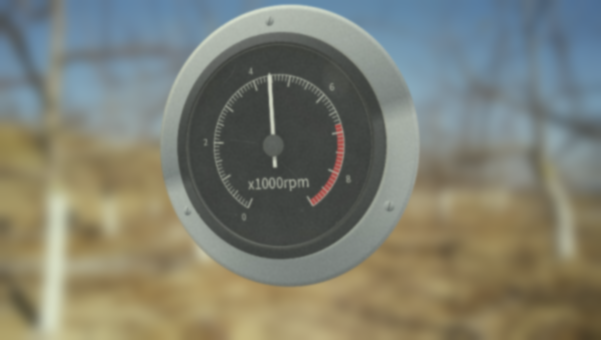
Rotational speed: 4500 rpm
